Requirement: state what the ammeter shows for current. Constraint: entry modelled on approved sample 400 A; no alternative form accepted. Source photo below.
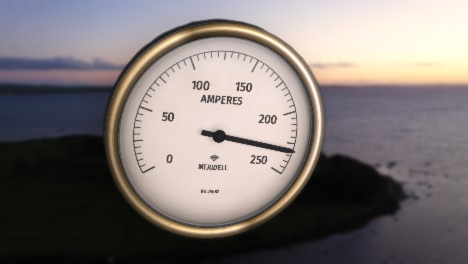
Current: 230 A
